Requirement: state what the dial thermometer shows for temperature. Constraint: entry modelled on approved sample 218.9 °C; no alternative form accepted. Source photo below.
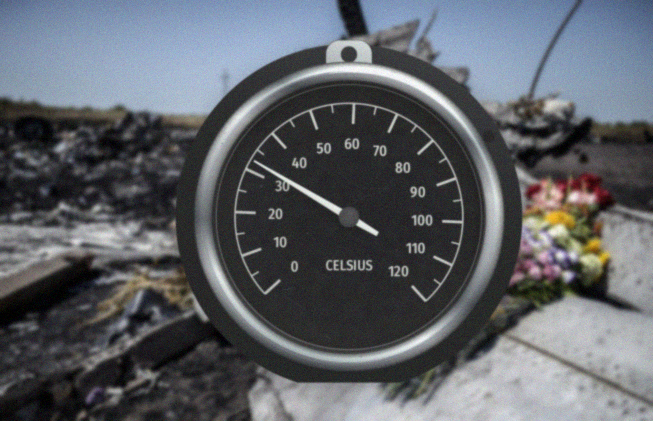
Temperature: 32.5 °C
